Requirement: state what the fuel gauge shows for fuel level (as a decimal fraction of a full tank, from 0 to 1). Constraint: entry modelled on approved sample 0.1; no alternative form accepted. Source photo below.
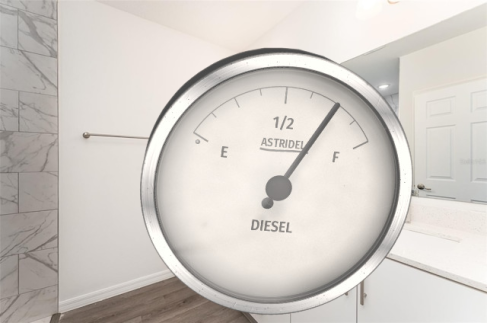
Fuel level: 0.75
